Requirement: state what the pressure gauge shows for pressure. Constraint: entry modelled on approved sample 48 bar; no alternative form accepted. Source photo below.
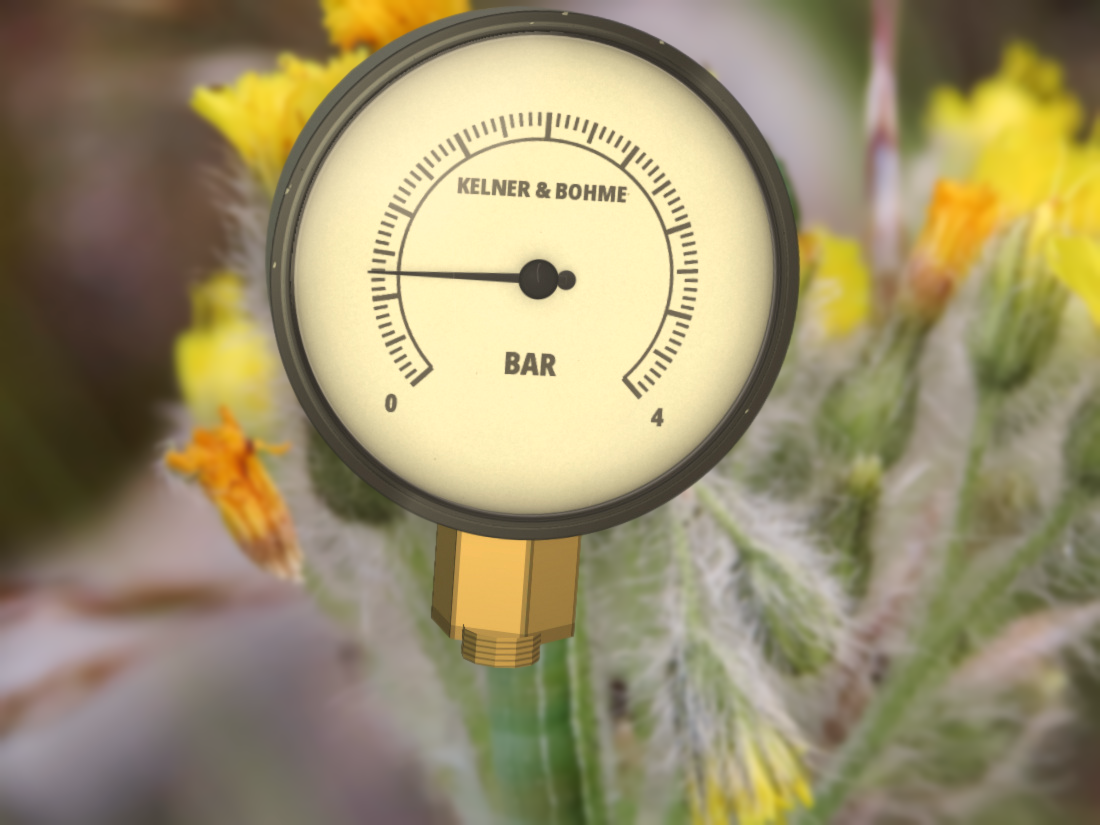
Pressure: 0.65 bar
